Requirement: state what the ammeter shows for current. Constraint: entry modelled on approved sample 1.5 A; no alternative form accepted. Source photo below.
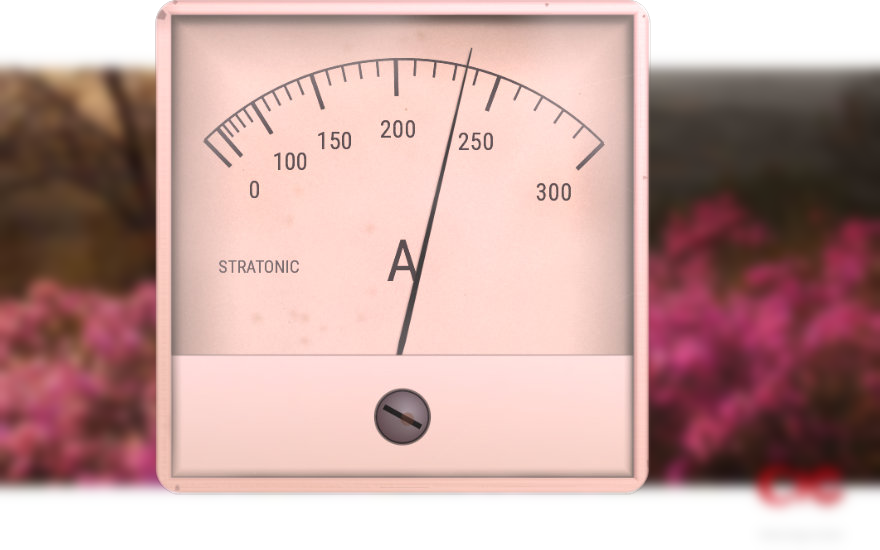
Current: 235 A
